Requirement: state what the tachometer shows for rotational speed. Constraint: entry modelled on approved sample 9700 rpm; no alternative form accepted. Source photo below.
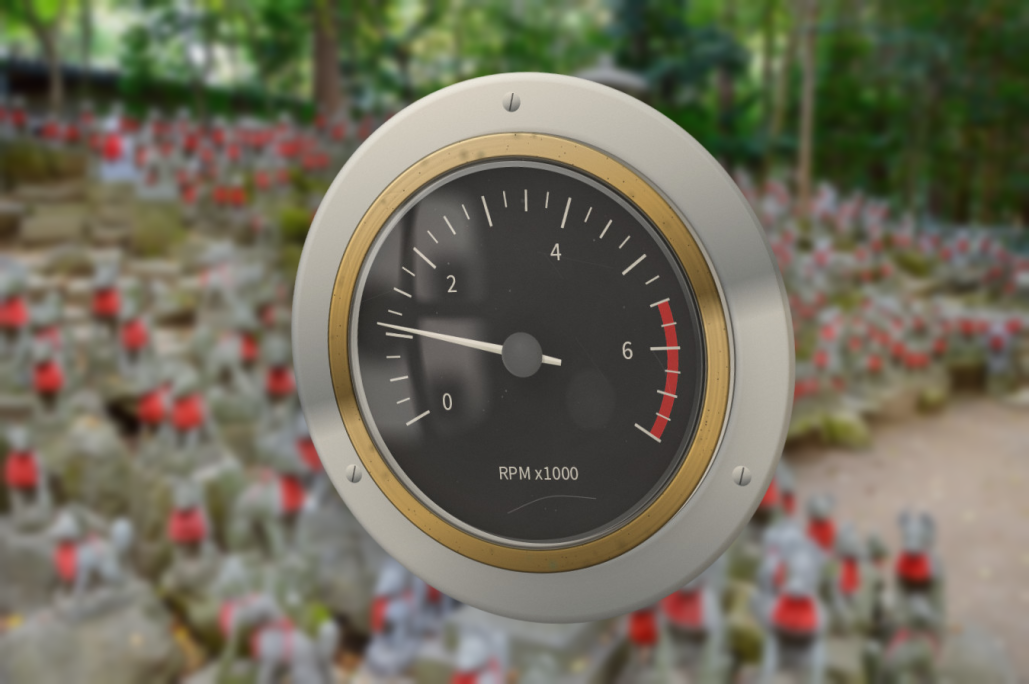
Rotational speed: 1125 rpm
